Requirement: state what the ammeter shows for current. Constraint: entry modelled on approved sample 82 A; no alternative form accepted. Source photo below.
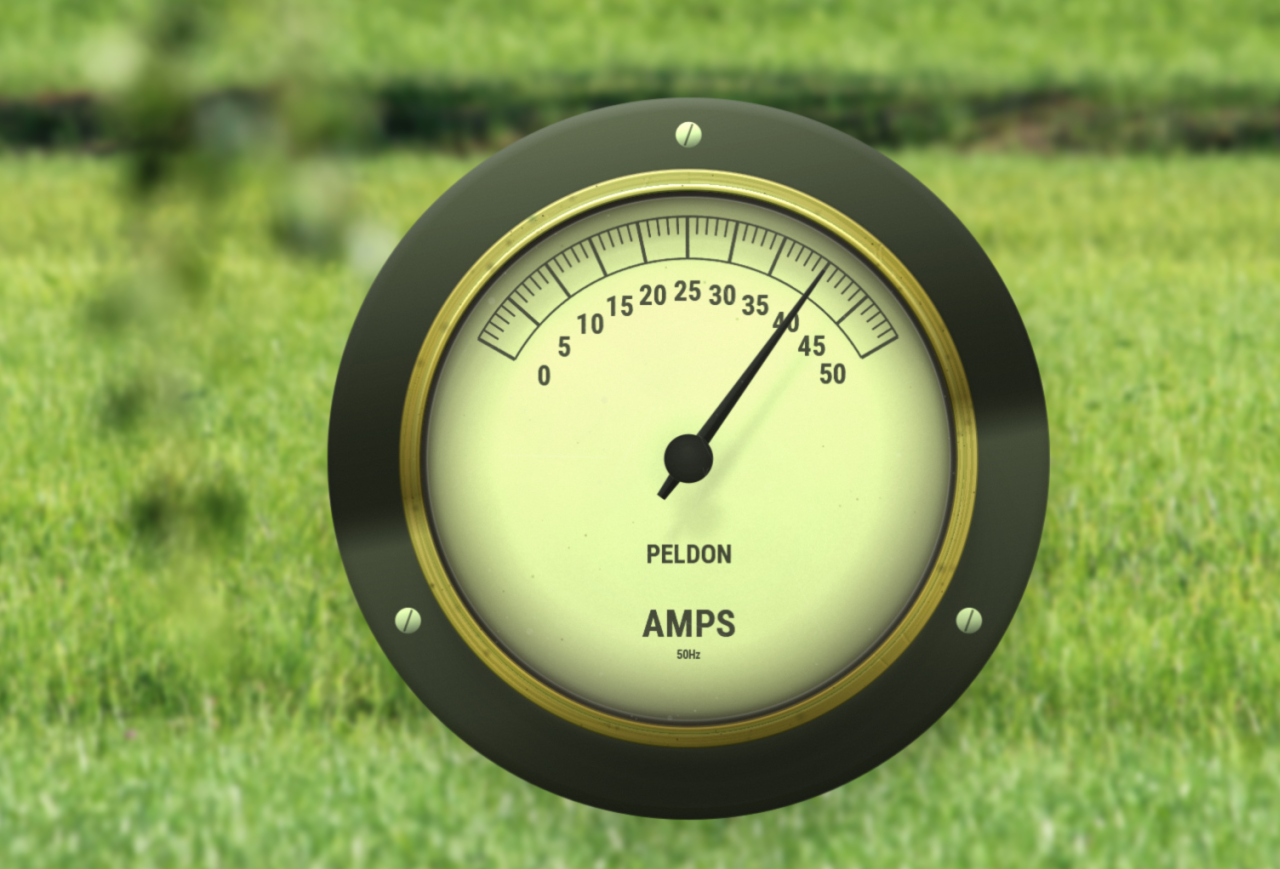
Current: 40 A
